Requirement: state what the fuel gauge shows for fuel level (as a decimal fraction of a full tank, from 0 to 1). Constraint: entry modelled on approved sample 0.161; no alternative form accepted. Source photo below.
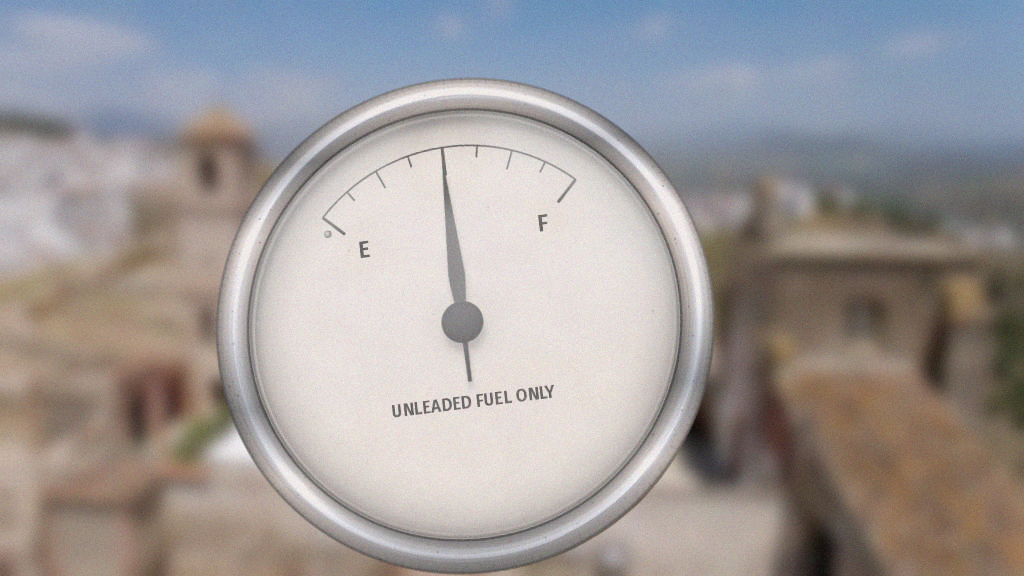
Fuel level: 0.5
